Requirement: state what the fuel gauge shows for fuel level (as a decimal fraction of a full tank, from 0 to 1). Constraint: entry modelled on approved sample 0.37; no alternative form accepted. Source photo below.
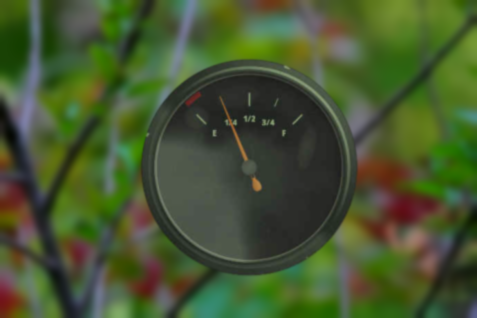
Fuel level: 0.25
